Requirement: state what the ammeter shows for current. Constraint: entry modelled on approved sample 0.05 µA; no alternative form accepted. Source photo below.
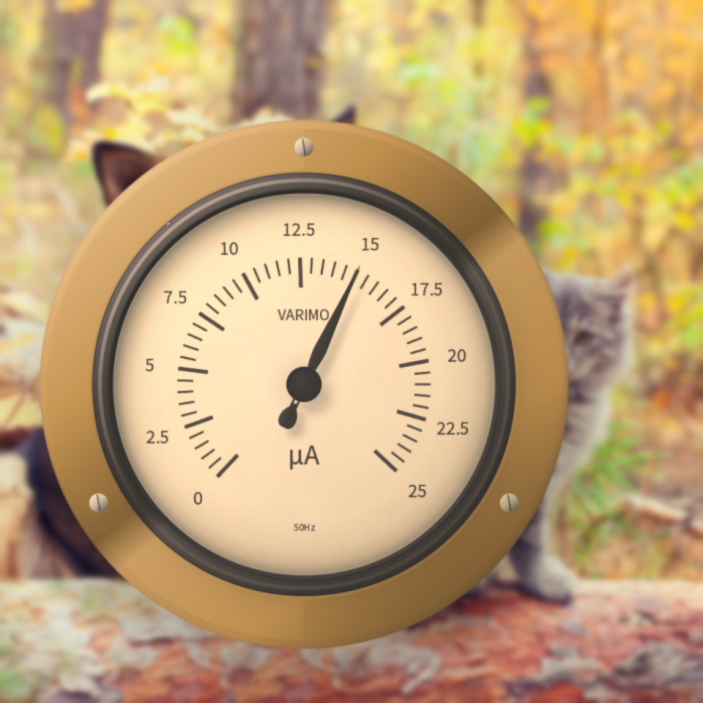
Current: 15 µA
